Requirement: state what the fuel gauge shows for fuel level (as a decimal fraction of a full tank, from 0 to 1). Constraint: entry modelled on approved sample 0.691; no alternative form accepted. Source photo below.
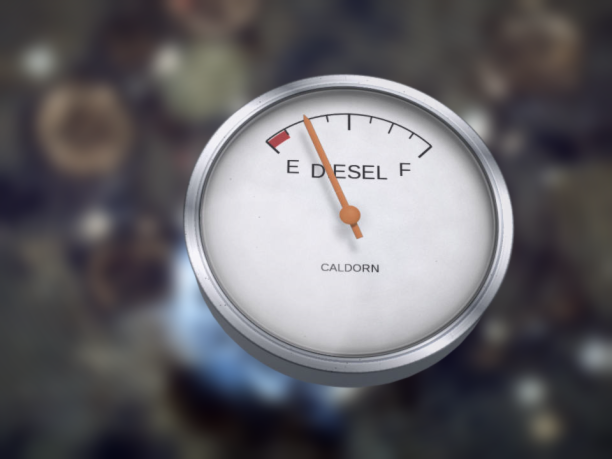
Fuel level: 0.25
